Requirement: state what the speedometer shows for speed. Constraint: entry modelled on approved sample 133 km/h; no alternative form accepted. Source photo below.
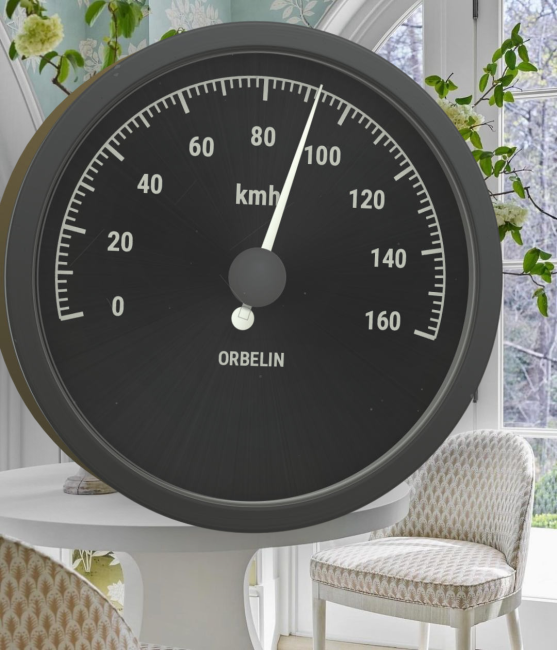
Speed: 92 km/h
